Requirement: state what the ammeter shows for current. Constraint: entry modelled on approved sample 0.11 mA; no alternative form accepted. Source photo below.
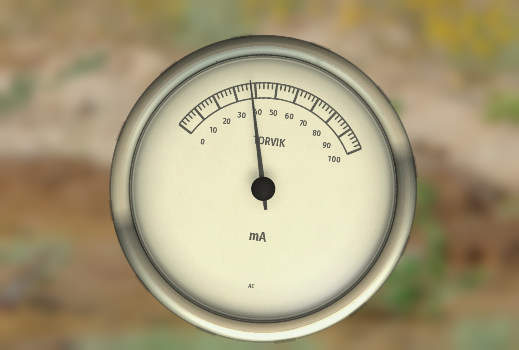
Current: 38 mA
